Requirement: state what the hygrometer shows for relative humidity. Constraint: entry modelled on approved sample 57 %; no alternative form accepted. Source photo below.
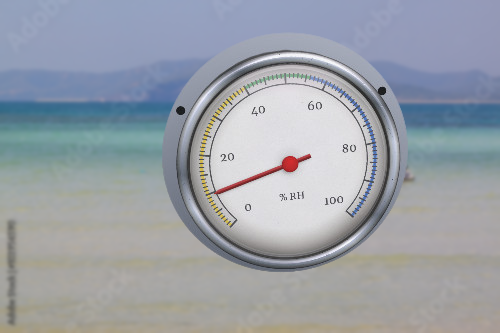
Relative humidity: 10 %
